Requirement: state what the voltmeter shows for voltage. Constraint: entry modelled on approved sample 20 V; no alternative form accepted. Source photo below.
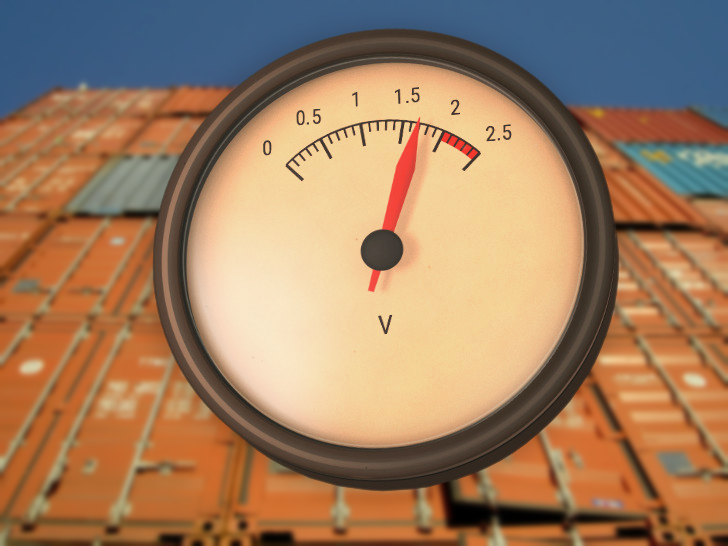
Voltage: 1.7 V
